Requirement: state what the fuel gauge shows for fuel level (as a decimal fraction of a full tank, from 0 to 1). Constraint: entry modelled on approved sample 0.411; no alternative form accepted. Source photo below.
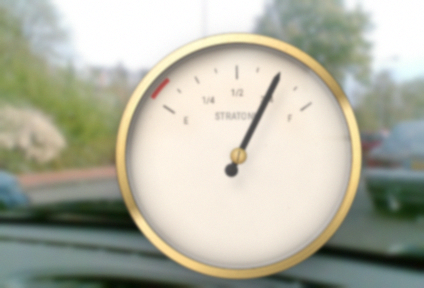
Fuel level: 0.75
